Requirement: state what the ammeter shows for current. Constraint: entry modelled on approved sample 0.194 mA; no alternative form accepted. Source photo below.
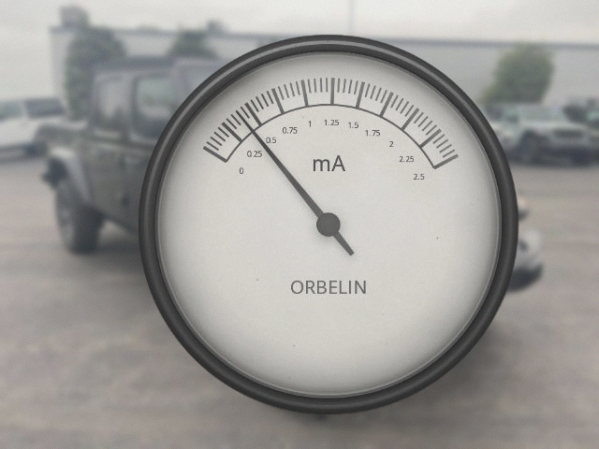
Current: 0.4 mA
